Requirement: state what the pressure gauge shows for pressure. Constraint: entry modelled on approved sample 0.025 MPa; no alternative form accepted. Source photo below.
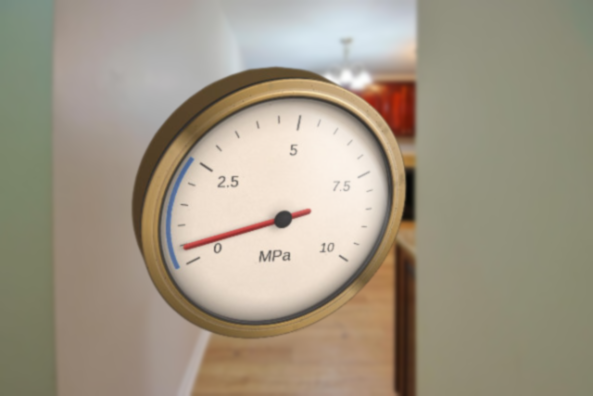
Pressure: 0.5 MPa
